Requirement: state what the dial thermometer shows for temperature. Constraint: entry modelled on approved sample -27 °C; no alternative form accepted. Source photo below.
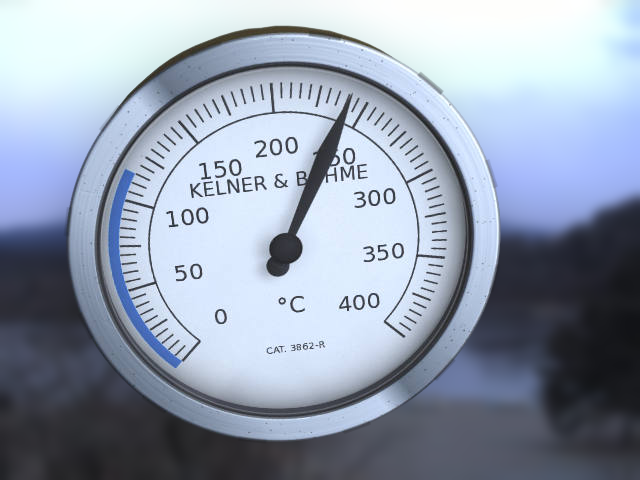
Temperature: 240 °C
